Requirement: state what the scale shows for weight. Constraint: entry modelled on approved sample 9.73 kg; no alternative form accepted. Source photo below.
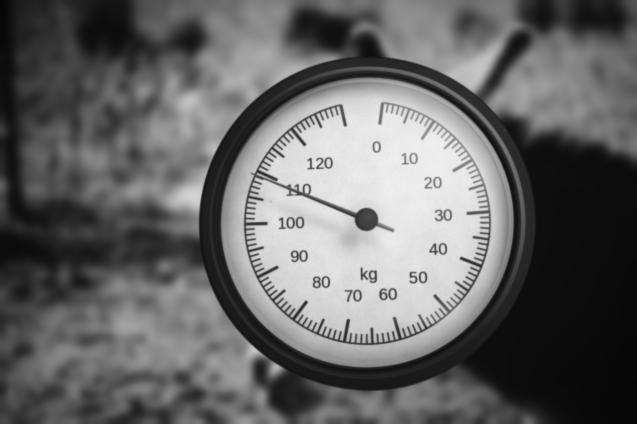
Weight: 109 kg
